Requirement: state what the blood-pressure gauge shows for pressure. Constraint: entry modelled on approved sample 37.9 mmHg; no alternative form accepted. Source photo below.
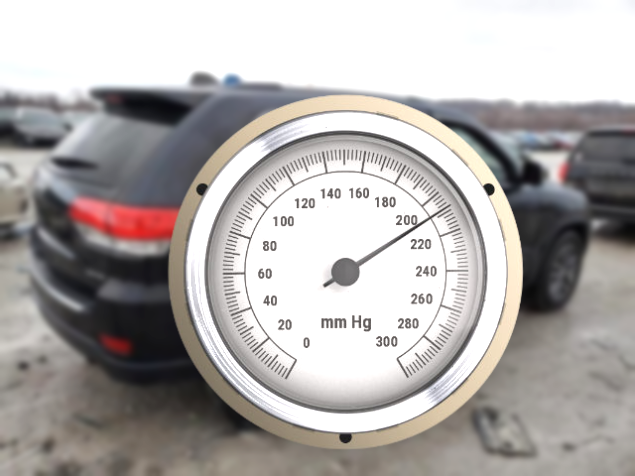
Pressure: 208 mmHg
